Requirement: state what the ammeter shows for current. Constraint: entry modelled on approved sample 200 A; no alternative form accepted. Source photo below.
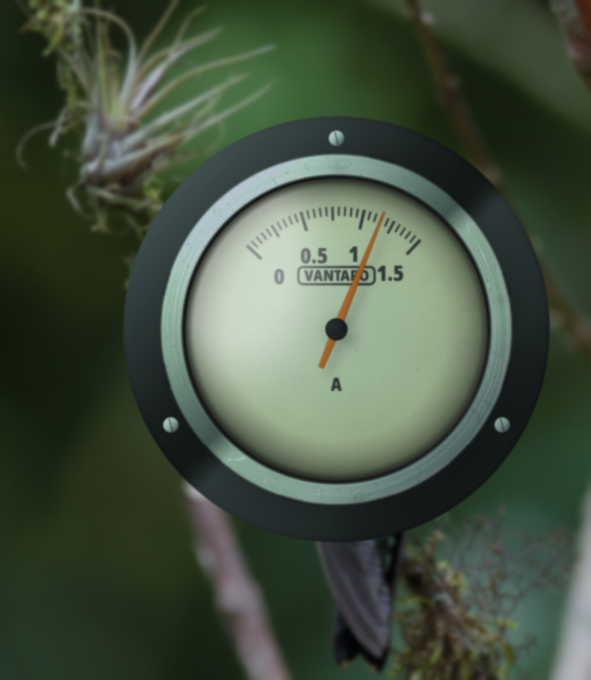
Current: 1.15 A
